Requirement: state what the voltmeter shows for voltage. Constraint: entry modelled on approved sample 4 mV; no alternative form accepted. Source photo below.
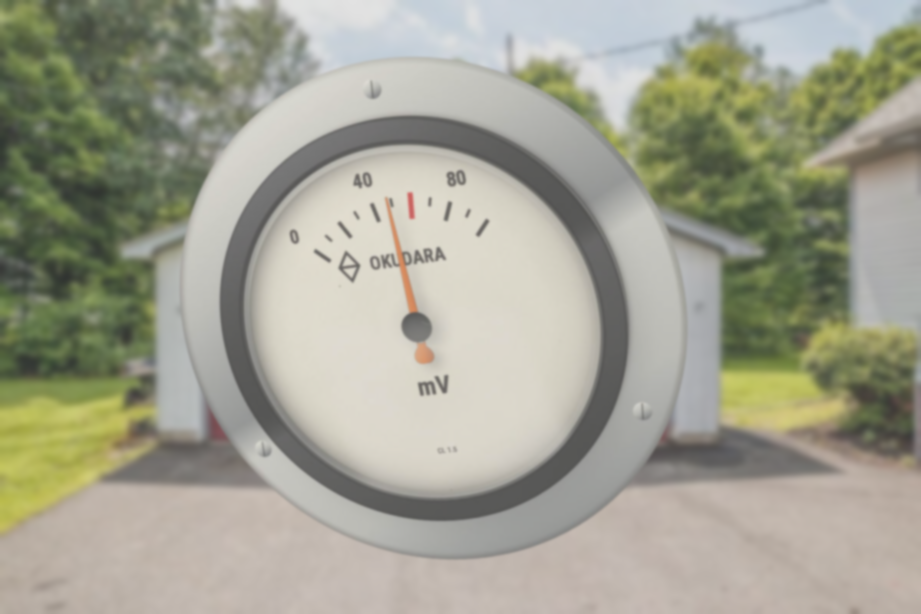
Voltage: 50 mV
